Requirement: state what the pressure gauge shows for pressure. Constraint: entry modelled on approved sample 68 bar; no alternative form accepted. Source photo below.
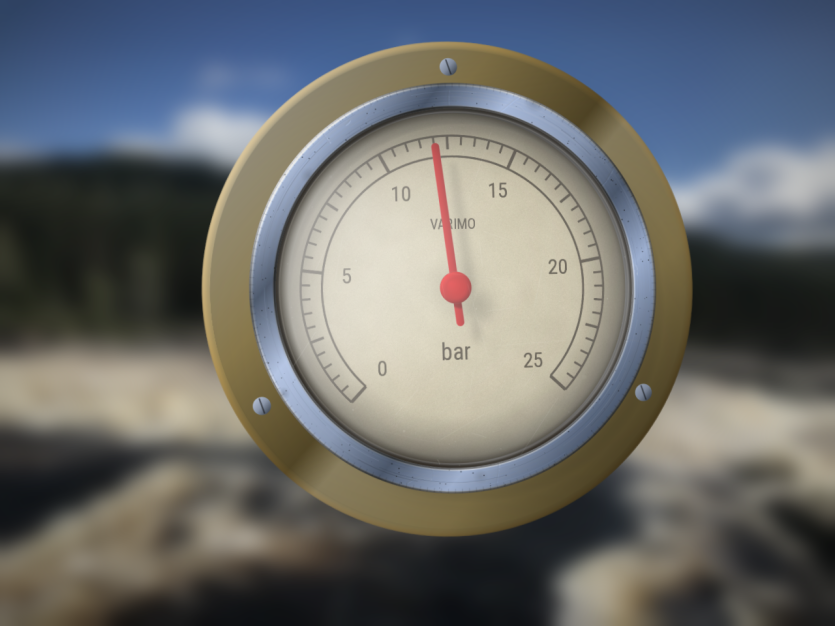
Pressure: 12 bar
